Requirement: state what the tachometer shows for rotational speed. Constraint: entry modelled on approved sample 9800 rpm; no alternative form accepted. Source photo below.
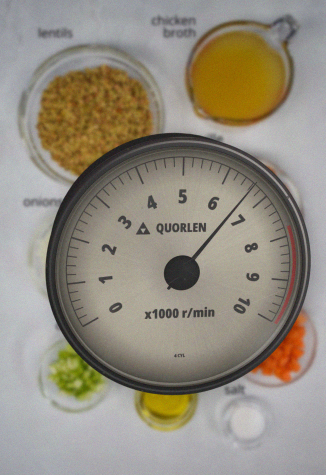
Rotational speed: 6600 rpm
